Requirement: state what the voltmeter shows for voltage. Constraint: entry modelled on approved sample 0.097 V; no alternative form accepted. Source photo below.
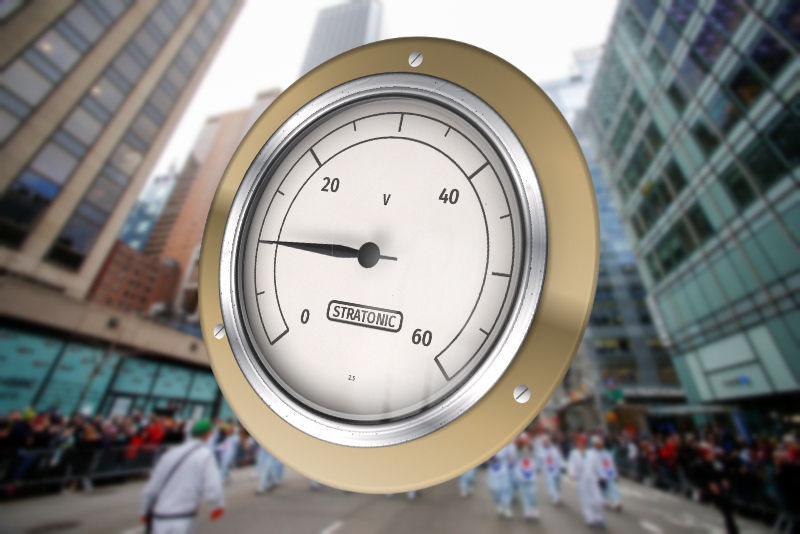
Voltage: 10 V
